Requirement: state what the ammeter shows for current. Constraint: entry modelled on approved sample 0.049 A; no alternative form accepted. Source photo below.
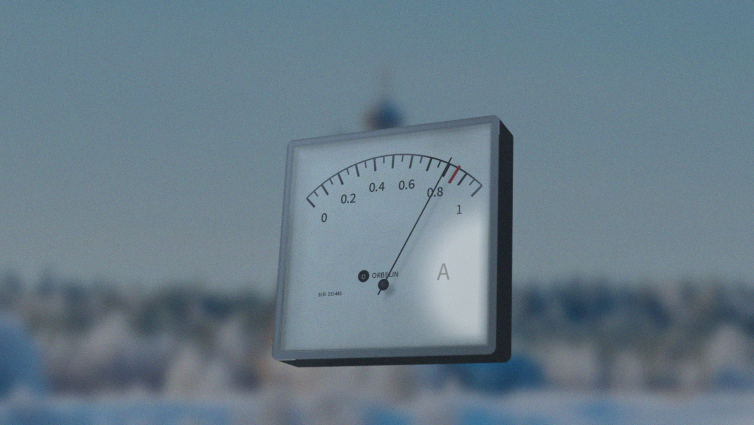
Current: 0.8 A
